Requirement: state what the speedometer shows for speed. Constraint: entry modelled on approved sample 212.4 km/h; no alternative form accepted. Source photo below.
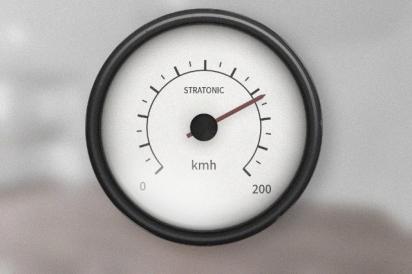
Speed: 145 km/h
